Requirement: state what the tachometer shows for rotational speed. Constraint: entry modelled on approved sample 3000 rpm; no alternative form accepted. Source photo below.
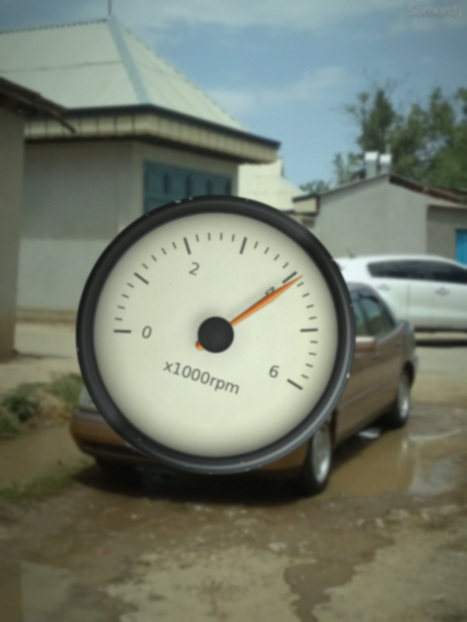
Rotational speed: 4100 rpm
